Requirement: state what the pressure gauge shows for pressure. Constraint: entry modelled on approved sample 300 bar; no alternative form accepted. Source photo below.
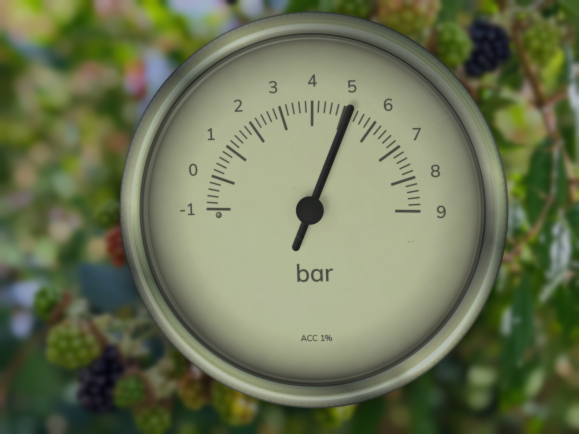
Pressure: 5.2 bar
